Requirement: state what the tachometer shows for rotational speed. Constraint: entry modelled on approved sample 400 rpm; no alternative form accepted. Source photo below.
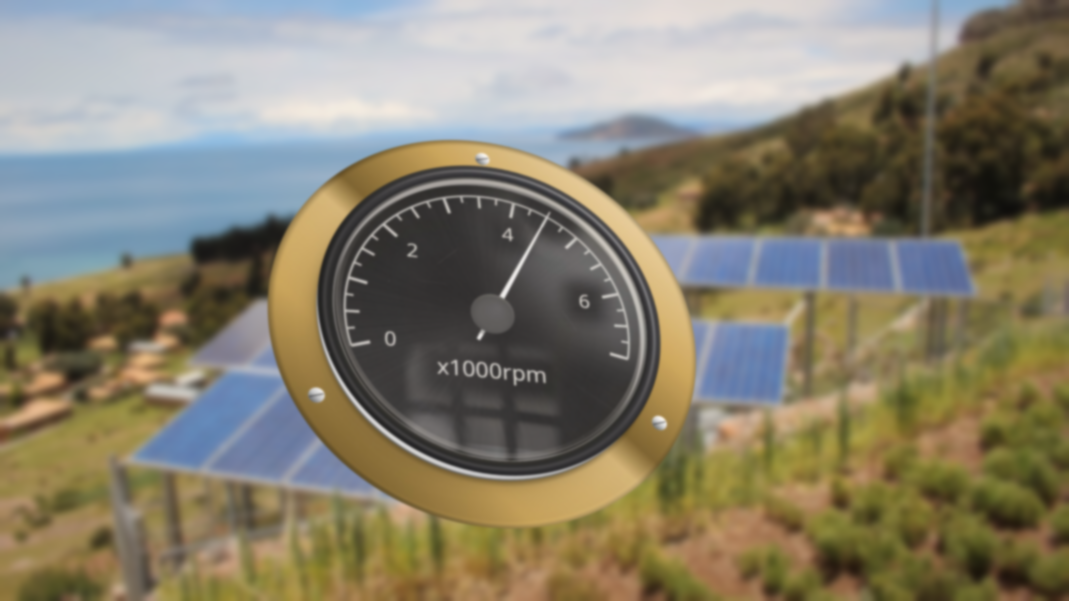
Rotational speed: 4500 rpm
